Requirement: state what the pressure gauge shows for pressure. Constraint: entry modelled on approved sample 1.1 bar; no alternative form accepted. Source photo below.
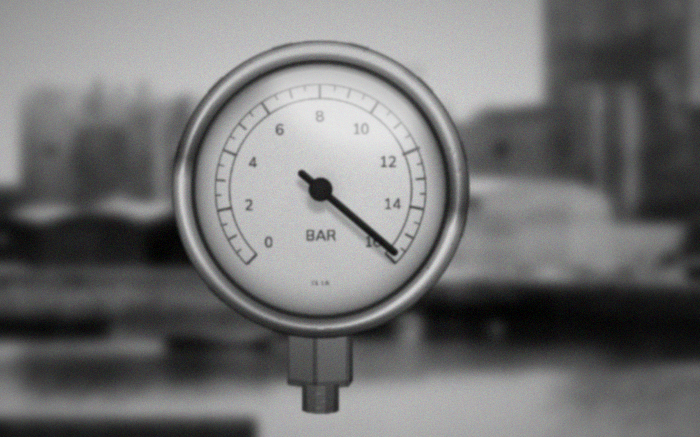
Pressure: 15.75 bar
